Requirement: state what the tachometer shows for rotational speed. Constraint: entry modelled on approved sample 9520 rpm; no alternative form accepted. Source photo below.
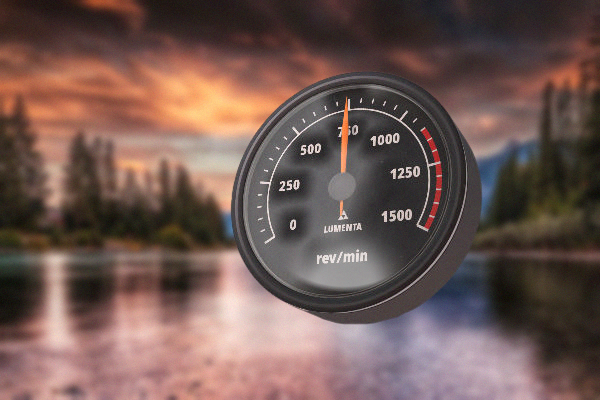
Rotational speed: 750 rpm
